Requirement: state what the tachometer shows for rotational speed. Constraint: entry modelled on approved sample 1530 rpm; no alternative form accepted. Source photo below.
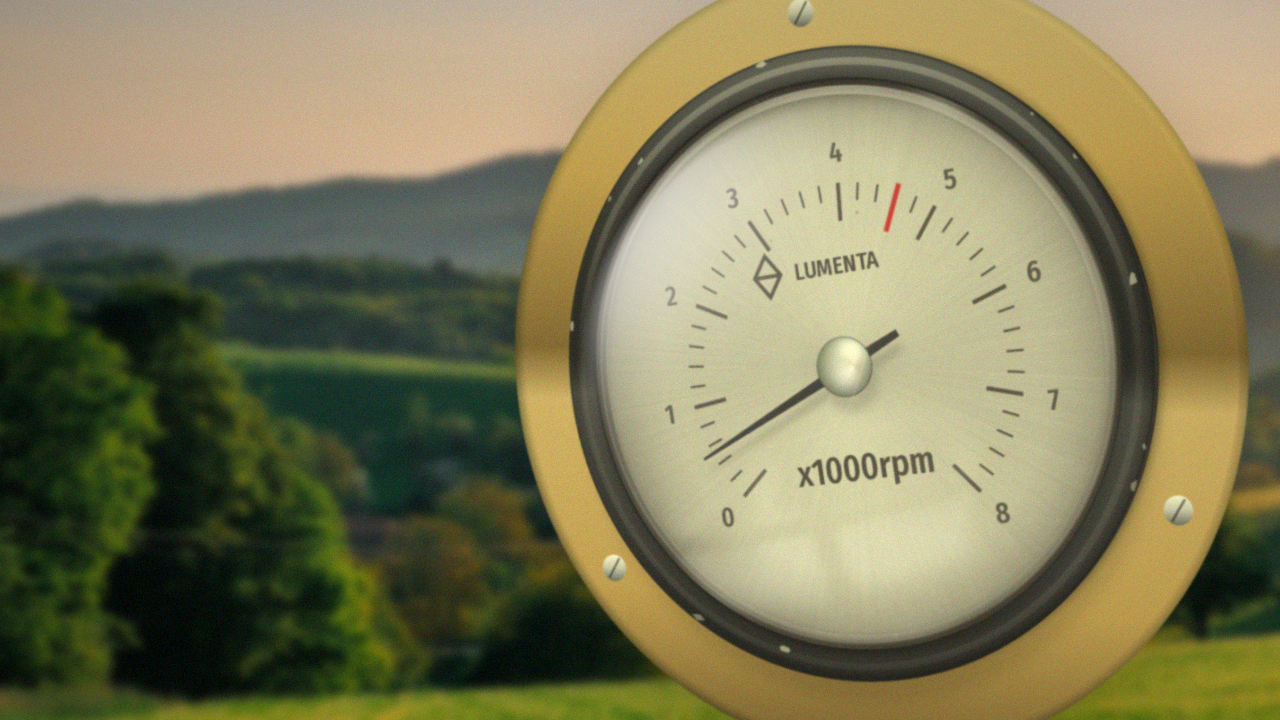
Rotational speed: 500 rpm
